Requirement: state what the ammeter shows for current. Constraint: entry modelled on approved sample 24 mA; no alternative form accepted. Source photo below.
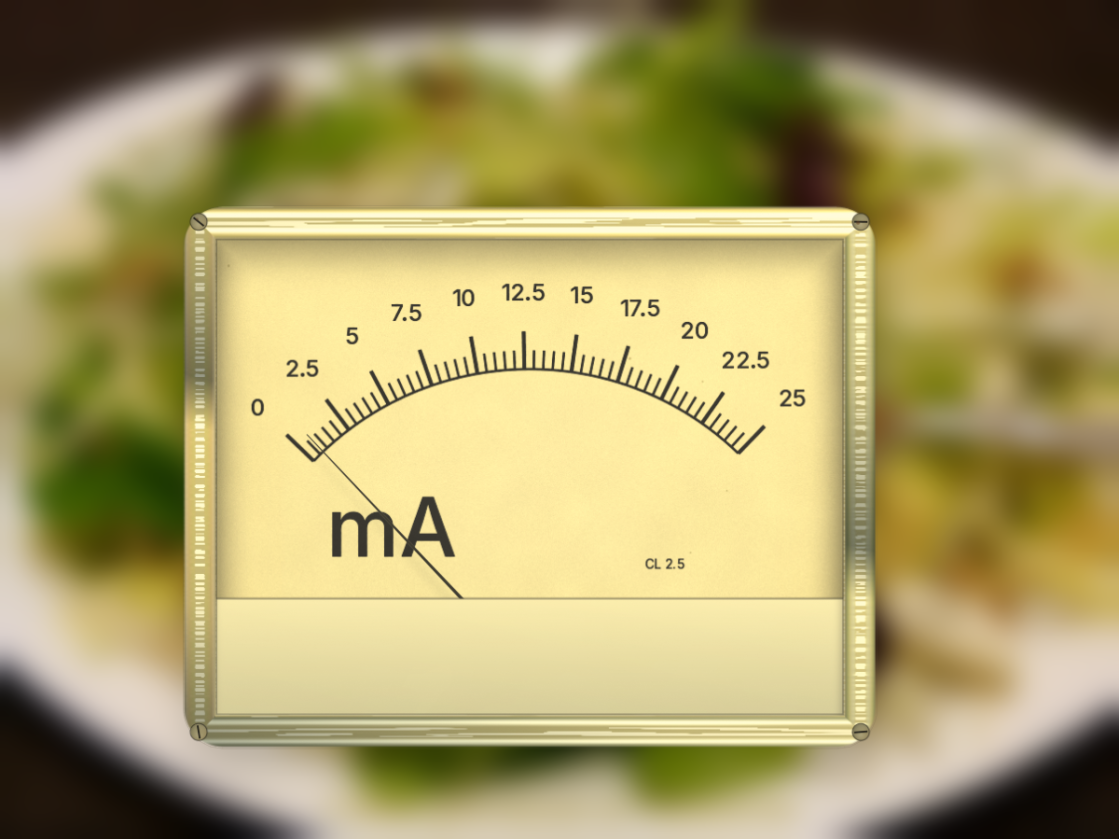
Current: 0.75 mA
